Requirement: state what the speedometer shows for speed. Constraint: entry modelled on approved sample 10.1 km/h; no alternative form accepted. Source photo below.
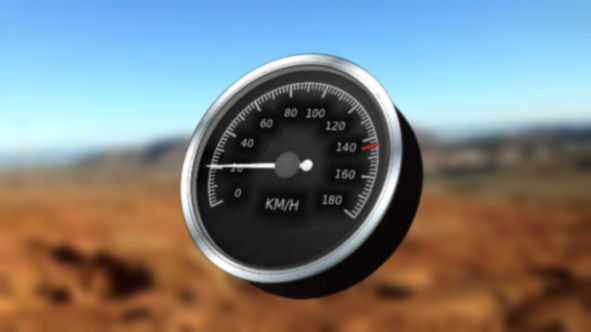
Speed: 20 km/h
